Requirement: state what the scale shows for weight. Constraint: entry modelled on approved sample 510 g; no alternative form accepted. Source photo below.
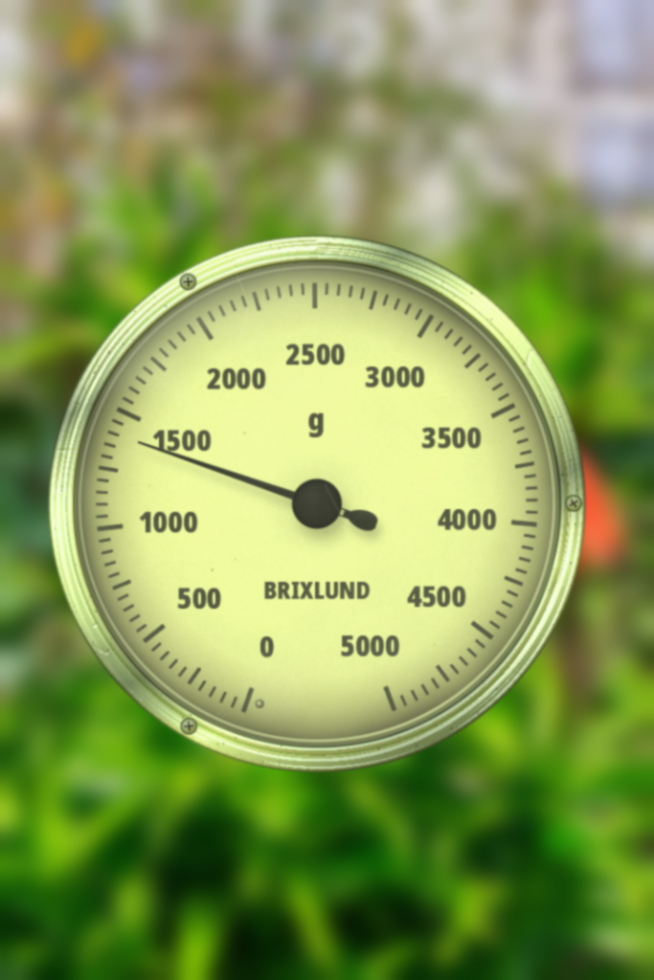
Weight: 1400 g
